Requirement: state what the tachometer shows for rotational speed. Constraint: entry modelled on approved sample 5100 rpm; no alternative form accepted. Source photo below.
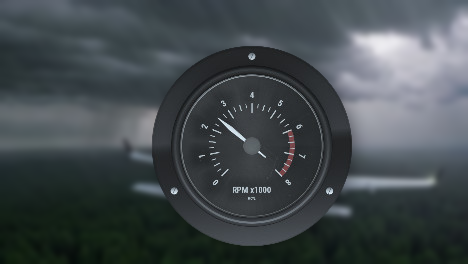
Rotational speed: 2500 rpm
